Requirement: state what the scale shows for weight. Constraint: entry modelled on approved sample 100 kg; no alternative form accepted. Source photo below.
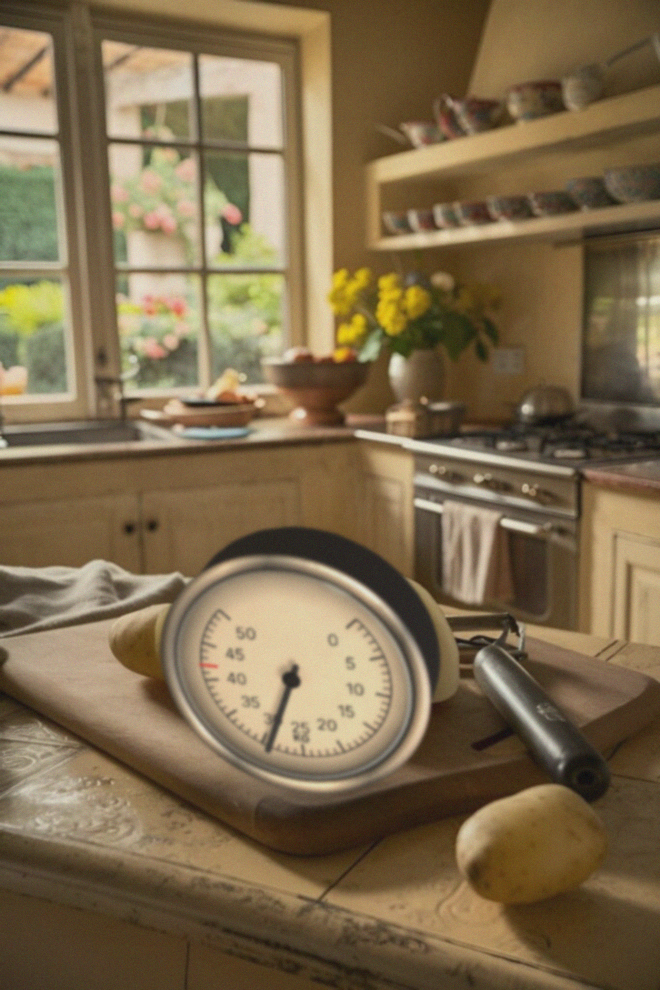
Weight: 29 kg
